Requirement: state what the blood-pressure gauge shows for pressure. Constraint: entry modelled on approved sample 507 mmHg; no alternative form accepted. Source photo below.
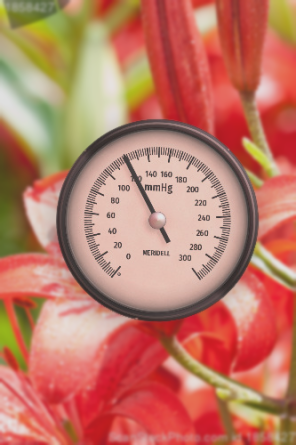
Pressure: 120 mmHg
